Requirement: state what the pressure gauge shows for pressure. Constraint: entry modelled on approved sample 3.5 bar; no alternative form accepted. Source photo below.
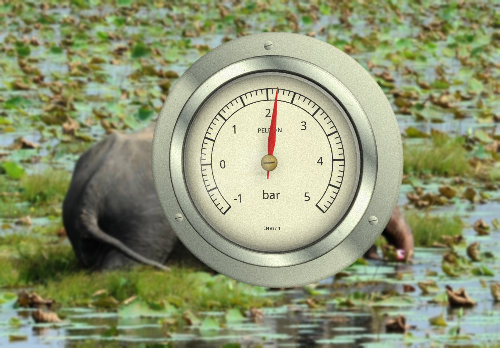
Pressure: 2.2 bar
